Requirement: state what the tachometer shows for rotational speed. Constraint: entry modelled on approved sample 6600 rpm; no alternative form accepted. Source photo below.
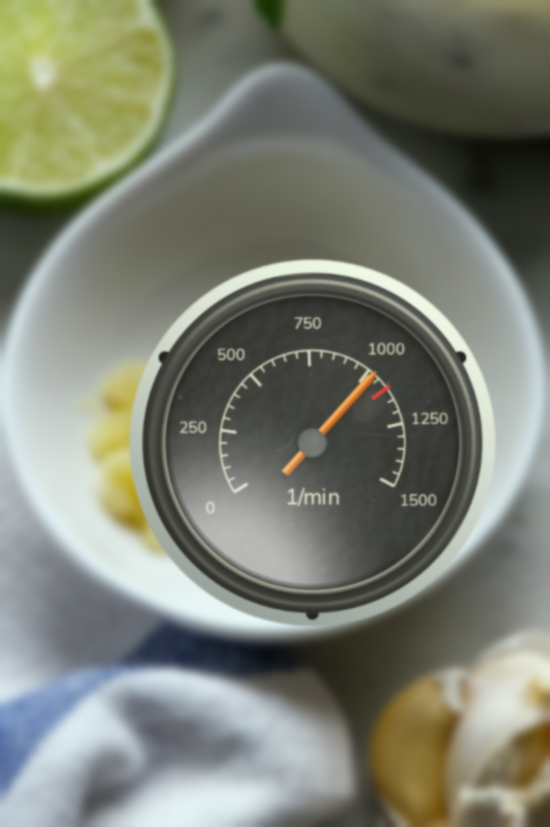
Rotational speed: 1025 rpm
